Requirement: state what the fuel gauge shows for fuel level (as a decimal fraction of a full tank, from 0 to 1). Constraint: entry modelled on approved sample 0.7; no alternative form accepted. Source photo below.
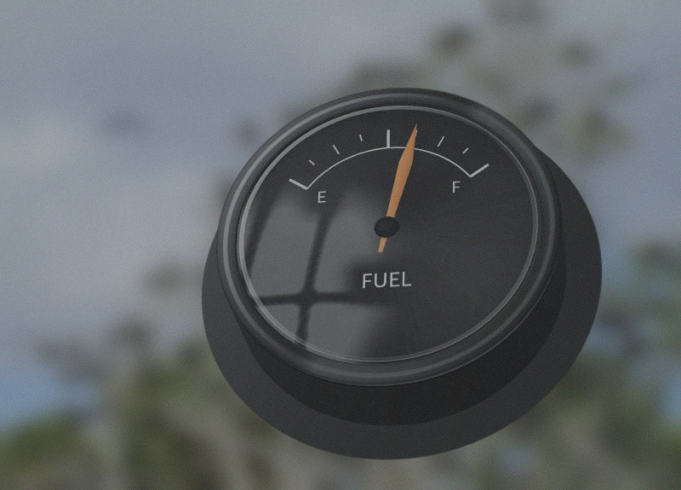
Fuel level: 0.625
